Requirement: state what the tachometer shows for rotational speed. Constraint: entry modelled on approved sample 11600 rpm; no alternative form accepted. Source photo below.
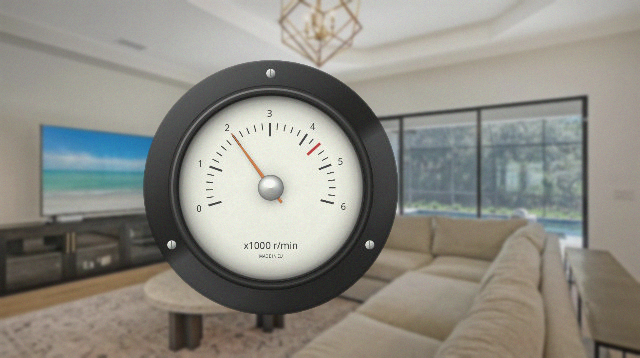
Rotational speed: 2000 rpm
